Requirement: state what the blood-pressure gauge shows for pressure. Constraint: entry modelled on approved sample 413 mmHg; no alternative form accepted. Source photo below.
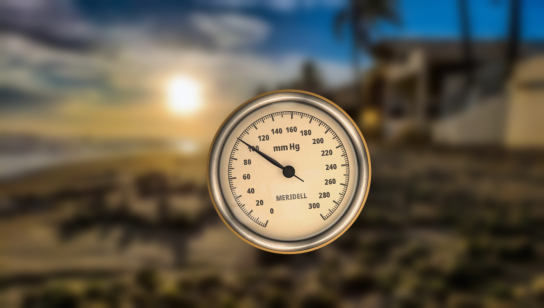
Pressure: 100 mmHg
